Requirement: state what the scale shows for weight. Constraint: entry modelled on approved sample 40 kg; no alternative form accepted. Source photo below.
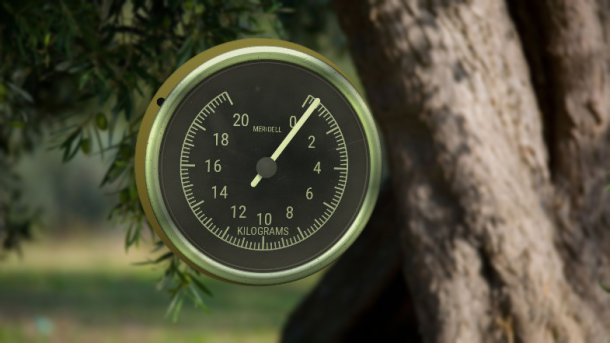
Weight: 0.4 kg
